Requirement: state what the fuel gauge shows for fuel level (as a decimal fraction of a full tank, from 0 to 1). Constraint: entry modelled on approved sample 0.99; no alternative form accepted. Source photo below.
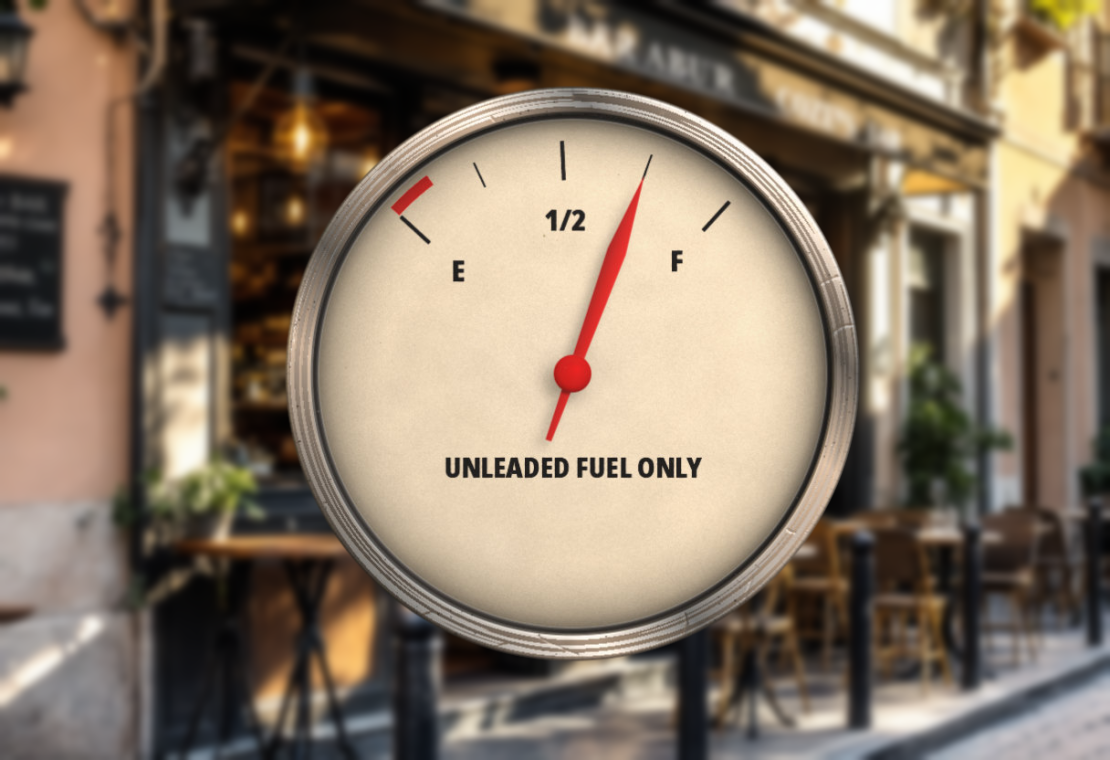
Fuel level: 0.75
